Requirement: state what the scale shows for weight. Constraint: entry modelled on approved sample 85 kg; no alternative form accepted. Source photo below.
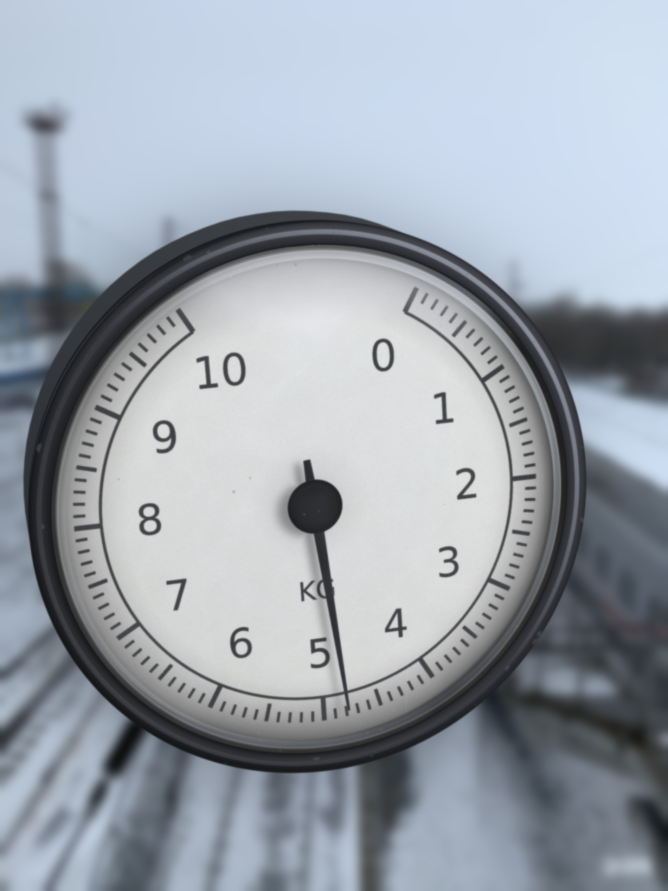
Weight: 4.8 kg
